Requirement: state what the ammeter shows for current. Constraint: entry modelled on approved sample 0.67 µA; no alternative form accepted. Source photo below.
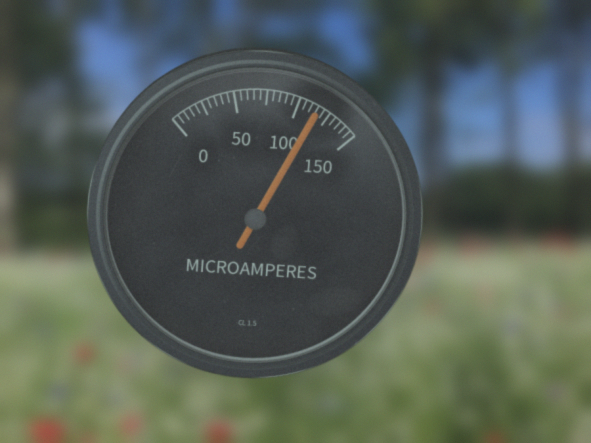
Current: 115 µA
